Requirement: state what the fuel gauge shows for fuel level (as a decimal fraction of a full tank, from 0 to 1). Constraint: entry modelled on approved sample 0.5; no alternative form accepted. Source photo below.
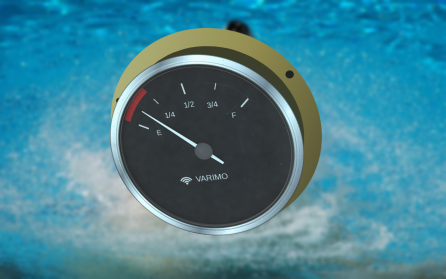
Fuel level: 0.125
